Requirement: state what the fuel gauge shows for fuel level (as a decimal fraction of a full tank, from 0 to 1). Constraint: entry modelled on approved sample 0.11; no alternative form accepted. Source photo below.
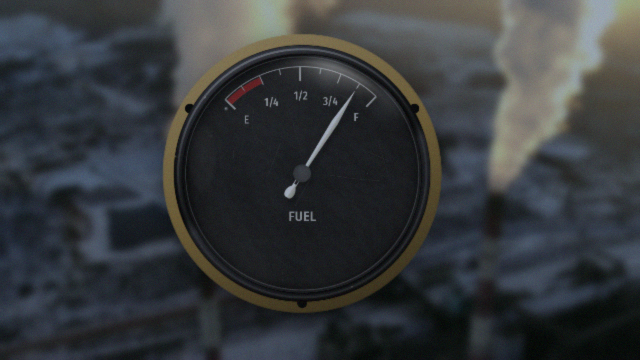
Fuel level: 0.875
